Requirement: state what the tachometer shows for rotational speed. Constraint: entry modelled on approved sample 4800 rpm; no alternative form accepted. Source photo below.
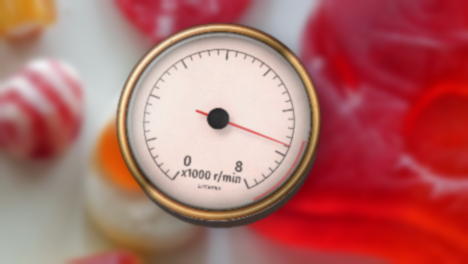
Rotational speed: 6800 rpm
